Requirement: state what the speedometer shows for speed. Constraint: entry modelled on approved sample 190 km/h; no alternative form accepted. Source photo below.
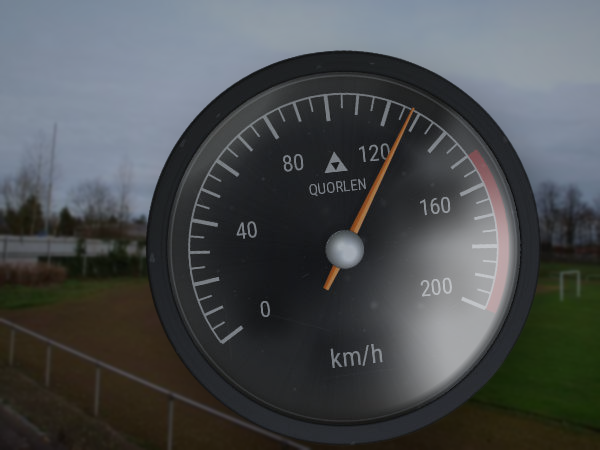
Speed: 127.5 km/h
